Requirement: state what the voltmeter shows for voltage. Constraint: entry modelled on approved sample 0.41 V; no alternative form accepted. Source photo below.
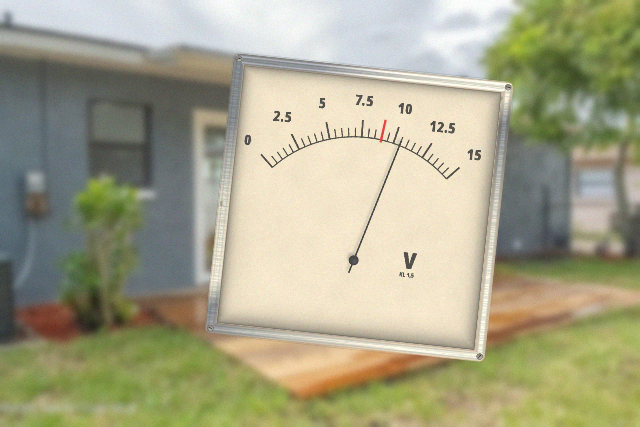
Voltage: 10.5 V
